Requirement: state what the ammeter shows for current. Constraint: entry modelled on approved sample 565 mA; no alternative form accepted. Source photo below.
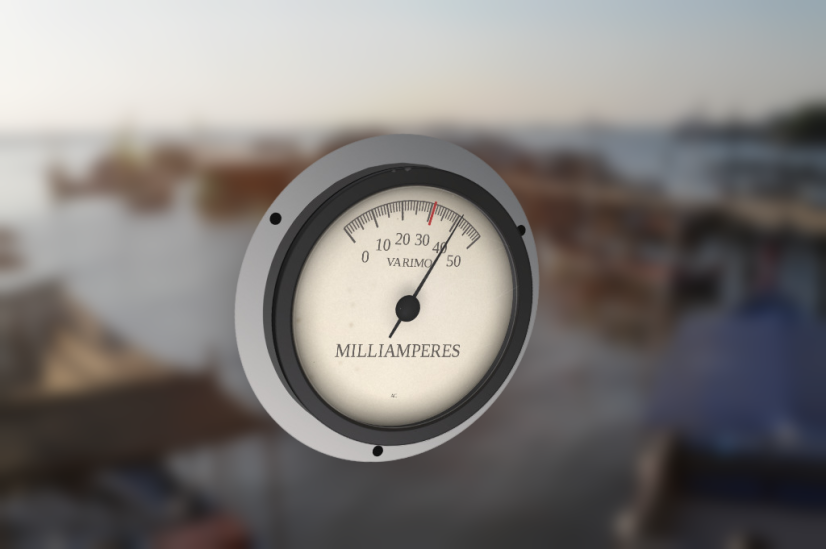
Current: 40 mA
